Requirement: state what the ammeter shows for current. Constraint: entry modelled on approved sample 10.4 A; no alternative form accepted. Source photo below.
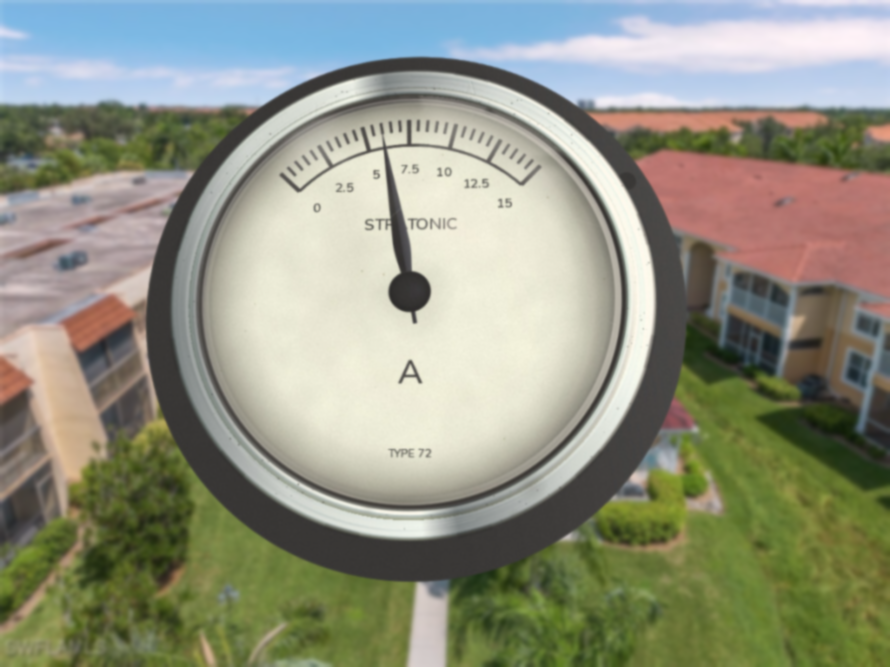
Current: 6 A
